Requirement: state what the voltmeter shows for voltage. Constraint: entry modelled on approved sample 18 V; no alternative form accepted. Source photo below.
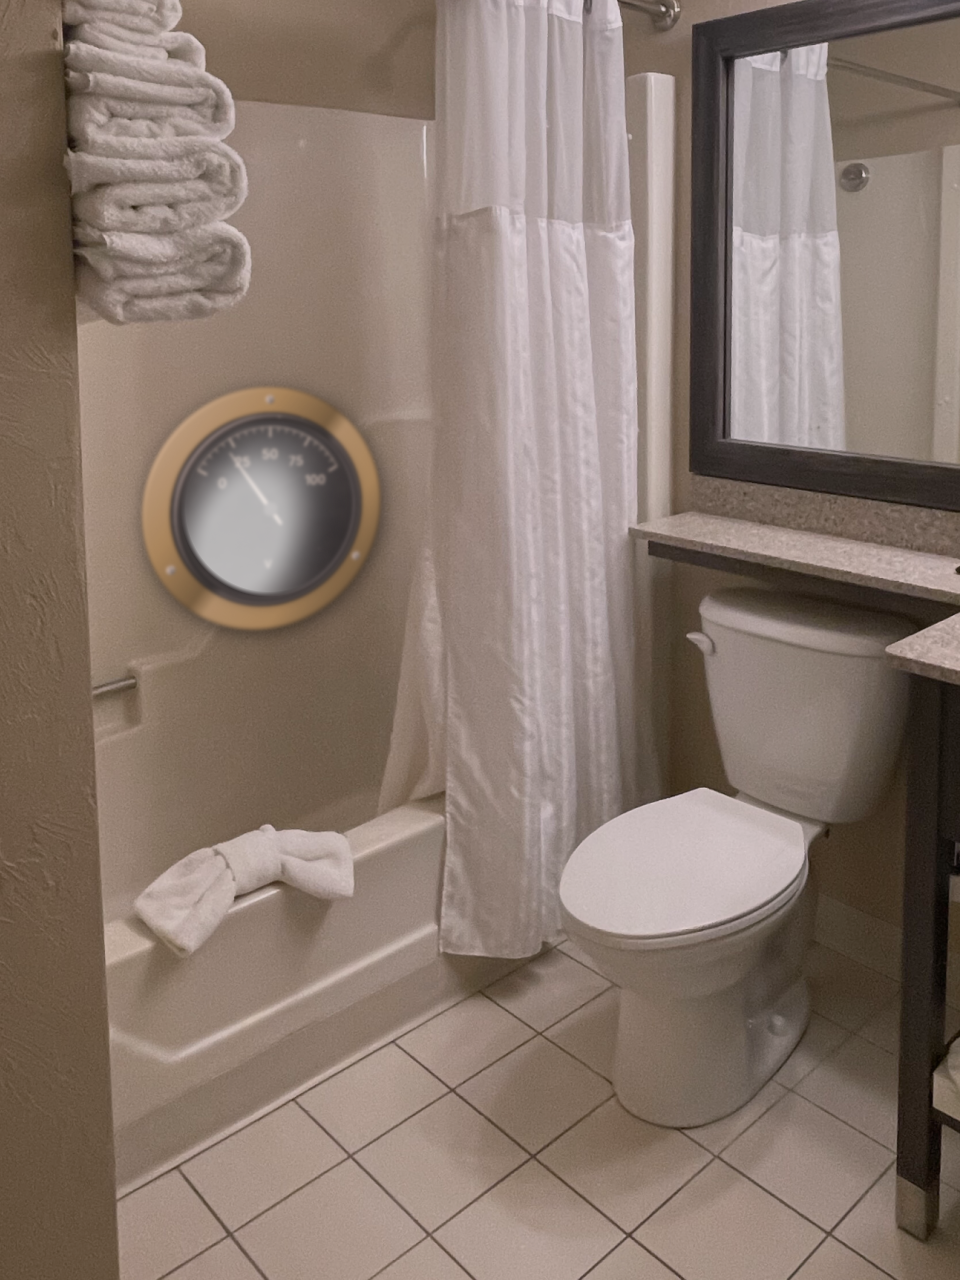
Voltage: 20 V
